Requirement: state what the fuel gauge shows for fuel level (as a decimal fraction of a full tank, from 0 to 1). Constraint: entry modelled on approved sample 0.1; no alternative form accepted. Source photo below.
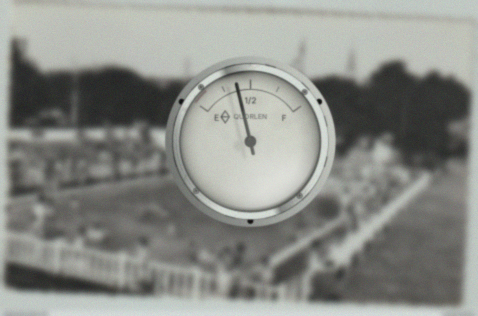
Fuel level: 0.375
